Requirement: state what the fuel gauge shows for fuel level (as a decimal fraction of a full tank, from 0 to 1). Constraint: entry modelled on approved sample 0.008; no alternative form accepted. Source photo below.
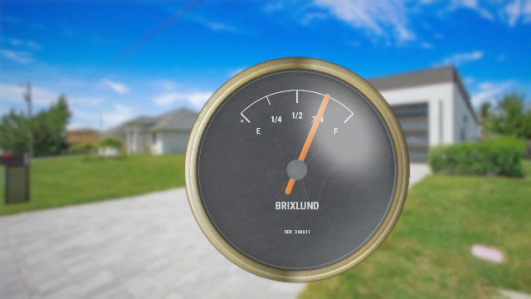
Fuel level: 0.75
